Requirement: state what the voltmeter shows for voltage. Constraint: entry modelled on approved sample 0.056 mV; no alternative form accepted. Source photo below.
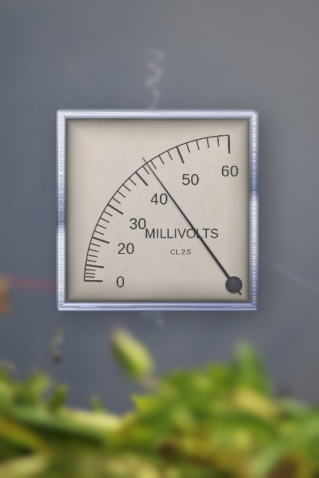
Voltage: 43 mV
